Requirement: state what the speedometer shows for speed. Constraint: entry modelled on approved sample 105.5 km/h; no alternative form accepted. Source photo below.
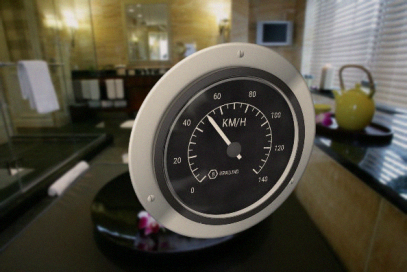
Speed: 50 km/h
